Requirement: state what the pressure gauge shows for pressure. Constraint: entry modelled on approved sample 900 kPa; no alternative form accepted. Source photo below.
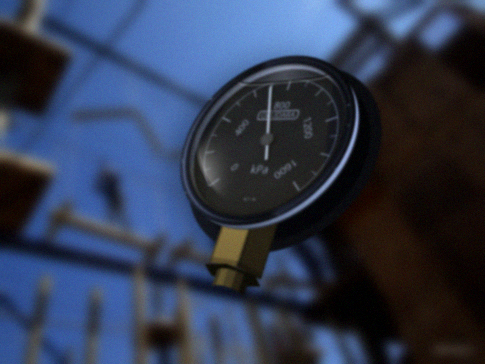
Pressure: 700 kPa
